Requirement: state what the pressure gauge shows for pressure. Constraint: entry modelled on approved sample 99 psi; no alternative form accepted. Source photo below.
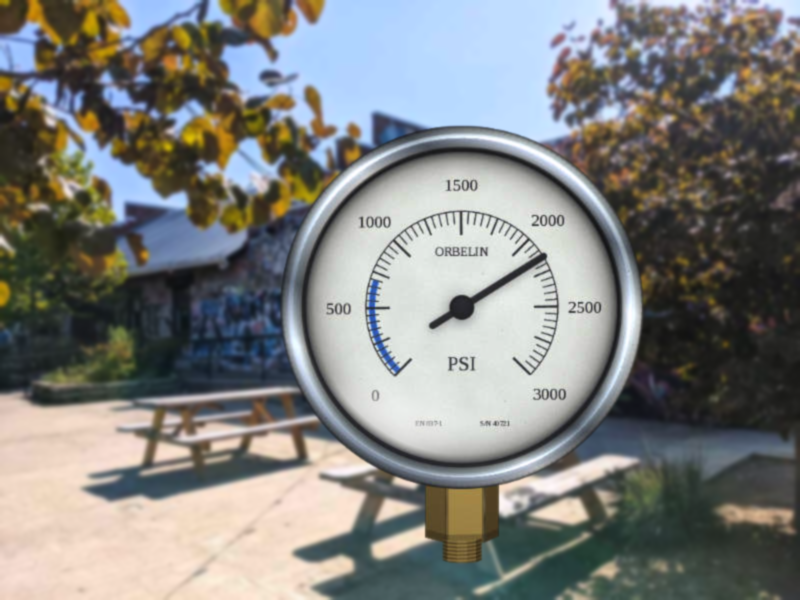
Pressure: 2150 psi
